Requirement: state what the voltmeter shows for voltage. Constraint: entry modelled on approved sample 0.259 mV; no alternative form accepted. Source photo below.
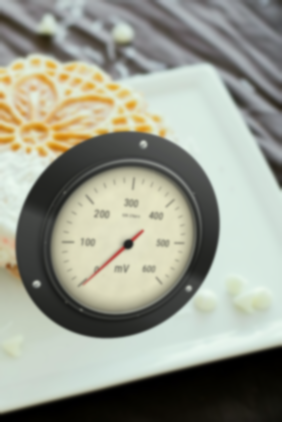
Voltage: 0 mV
